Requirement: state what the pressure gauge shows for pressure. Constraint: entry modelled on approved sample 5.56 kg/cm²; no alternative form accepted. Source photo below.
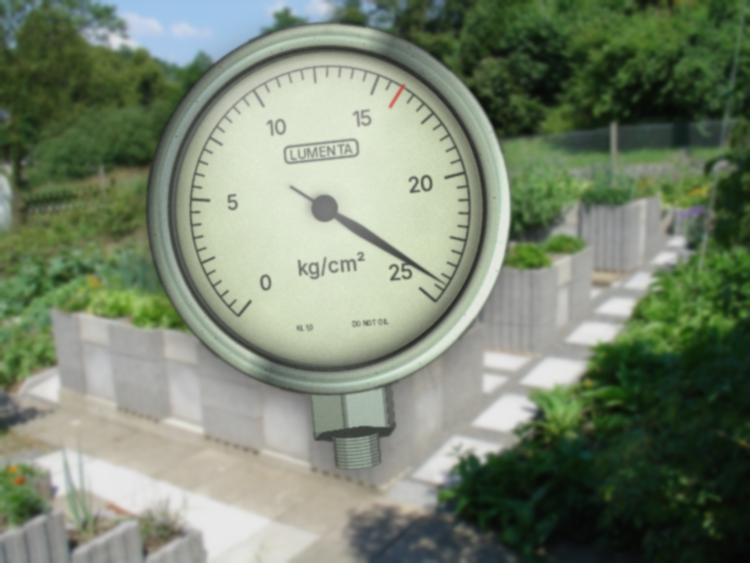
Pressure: 24.25 kg/cm²
